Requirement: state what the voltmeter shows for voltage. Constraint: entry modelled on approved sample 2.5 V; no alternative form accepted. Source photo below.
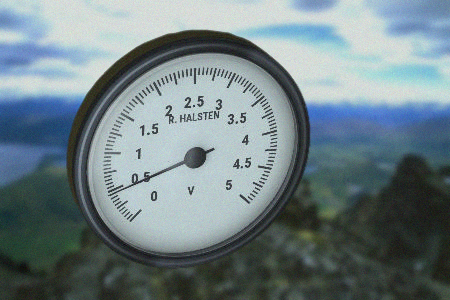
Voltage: 0.5 V
